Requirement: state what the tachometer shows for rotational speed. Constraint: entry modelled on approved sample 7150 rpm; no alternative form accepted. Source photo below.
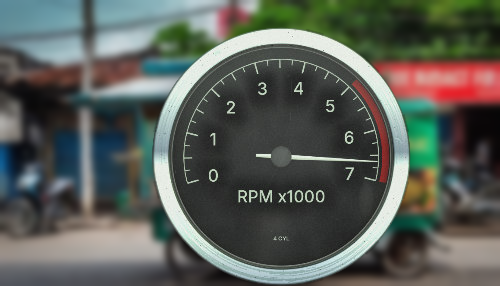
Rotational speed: 6625 rpm
